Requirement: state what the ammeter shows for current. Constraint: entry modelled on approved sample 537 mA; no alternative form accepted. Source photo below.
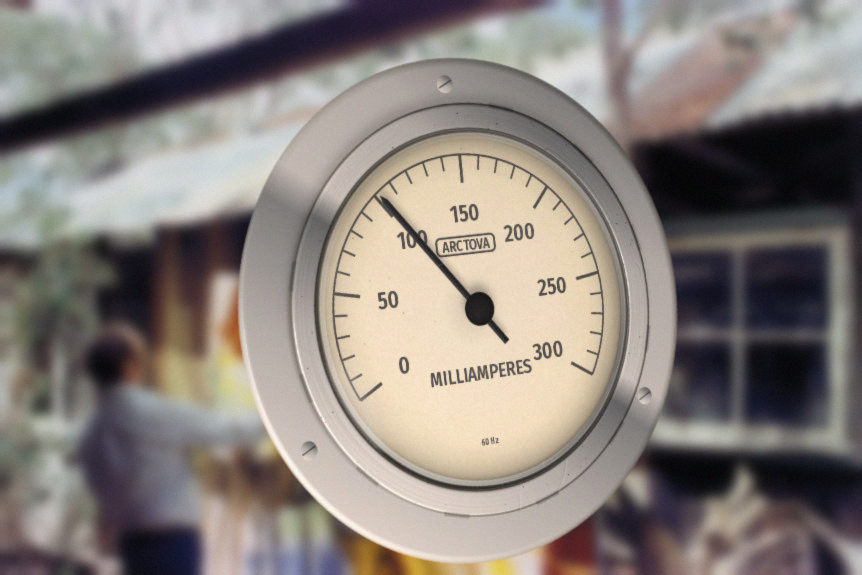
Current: 100 mA
